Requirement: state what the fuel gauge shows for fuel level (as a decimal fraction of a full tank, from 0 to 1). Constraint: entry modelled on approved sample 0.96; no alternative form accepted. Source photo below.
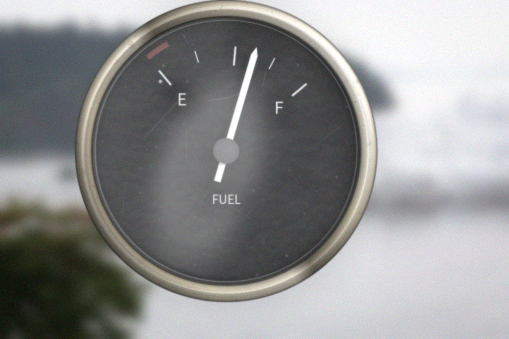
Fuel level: 0.625
